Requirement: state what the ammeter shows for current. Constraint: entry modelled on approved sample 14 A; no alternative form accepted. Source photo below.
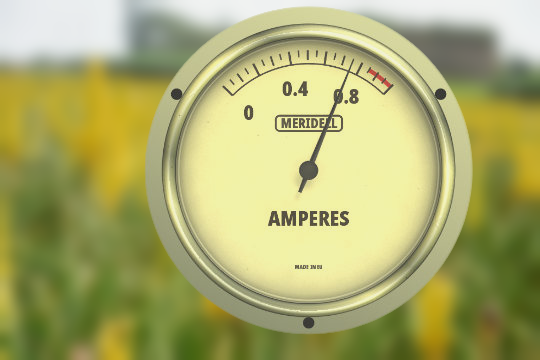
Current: 0.75 A
